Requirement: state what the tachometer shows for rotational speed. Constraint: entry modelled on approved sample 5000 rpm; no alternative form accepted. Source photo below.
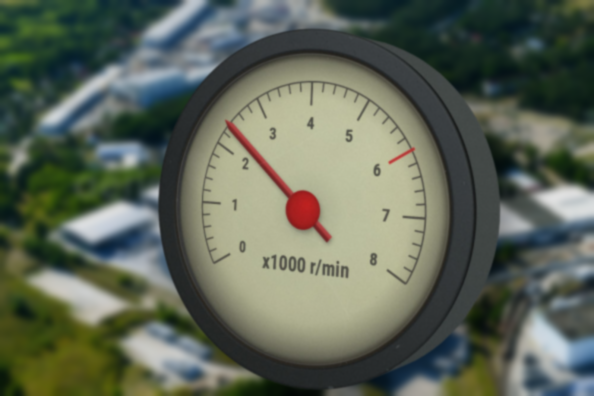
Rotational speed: 2400 rpm
